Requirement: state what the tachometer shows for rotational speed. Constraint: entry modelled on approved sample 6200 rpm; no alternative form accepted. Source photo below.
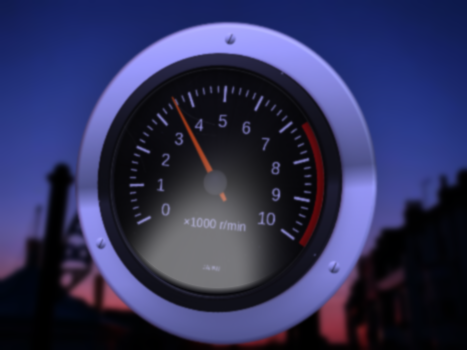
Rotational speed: 3600 rpm
